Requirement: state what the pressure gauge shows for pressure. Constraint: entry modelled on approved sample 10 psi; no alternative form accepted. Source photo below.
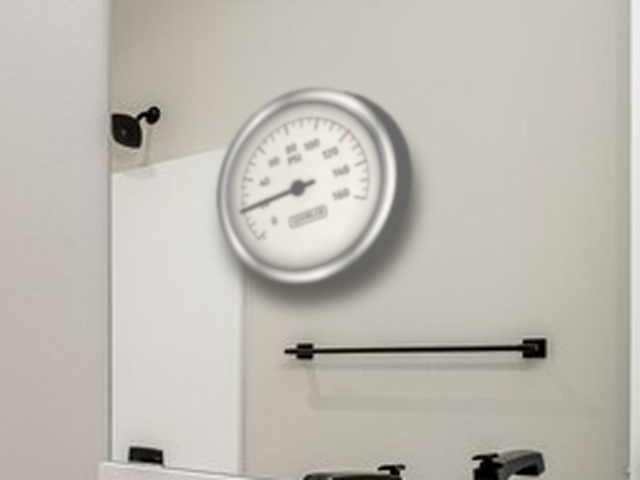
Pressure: 20 psi
